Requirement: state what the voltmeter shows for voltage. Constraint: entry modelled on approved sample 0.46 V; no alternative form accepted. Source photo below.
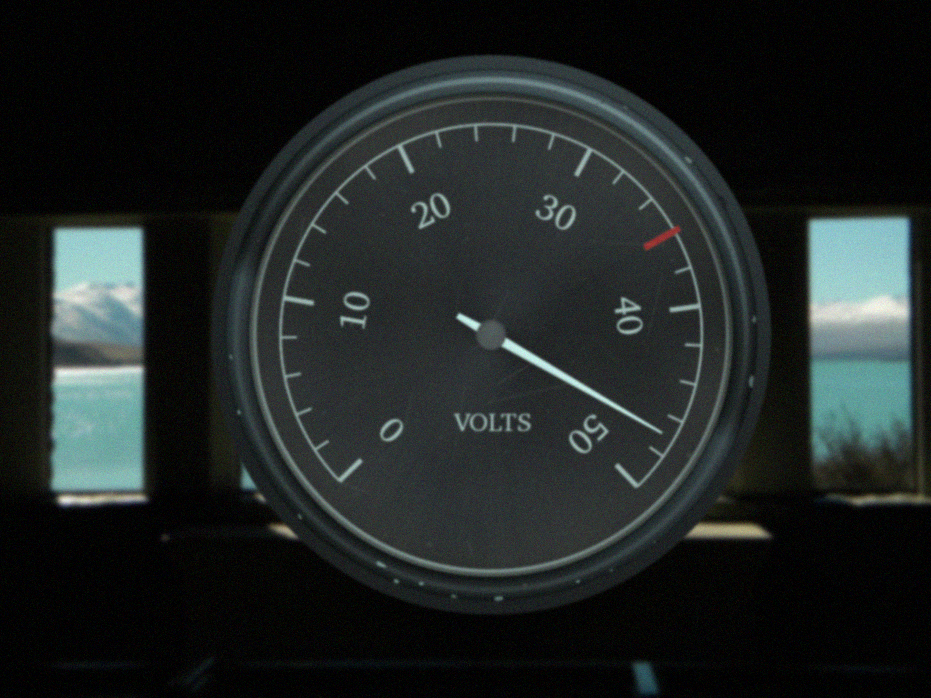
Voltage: 47 V
